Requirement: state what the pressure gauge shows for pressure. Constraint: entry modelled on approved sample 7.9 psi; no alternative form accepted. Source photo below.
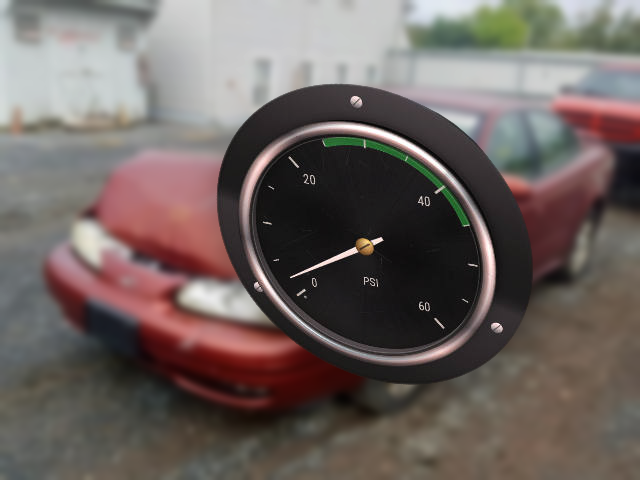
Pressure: 2.5 psi
